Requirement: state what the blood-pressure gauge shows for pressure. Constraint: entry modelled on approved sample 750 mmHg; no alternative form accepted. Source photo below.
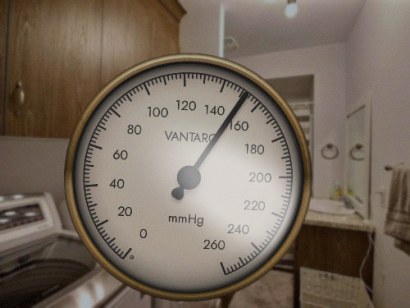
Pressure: 152 mmHg
